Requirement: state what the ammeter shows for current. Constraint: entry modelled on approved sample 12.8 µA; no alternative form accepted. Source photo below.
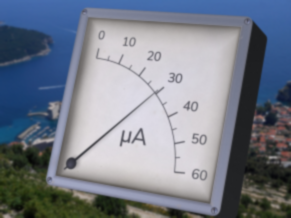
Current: 30 µA
